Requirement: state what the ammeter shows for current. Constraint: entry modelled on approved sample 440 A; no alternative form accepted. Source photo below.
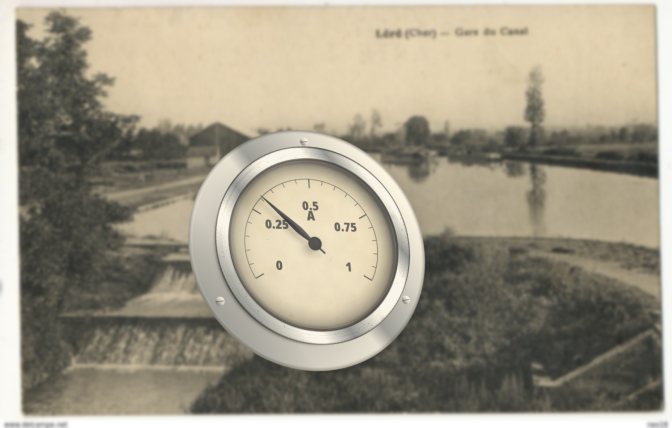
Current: 0.3 A
